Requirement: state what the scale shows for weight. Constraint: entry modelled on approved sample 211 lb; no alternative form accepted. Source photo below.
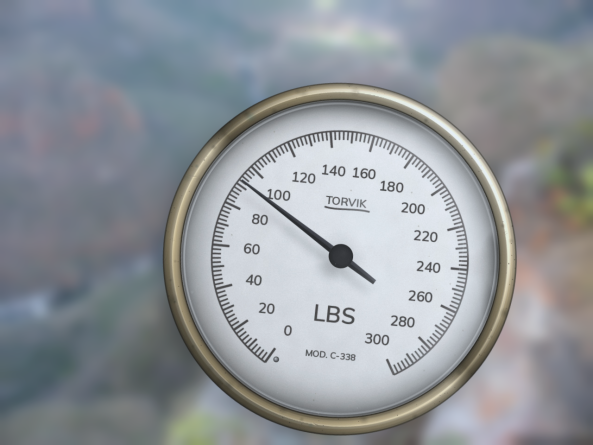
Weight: 92 lb
